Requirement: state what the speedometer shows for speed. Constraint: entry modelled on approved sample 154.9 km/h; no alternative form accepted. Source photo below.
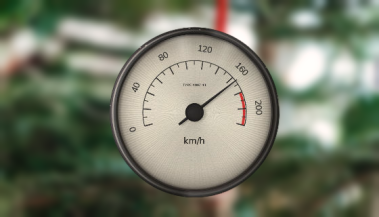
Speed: 165 km/h
